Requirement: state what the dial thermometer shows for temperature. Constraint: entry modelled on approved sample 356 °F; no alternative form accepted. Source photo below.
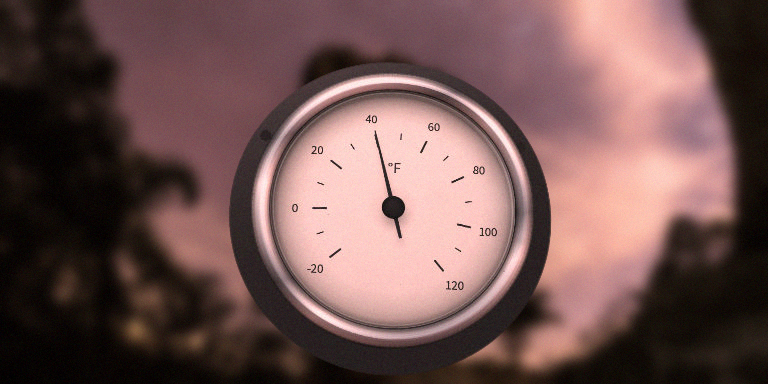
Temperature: 40 °F
